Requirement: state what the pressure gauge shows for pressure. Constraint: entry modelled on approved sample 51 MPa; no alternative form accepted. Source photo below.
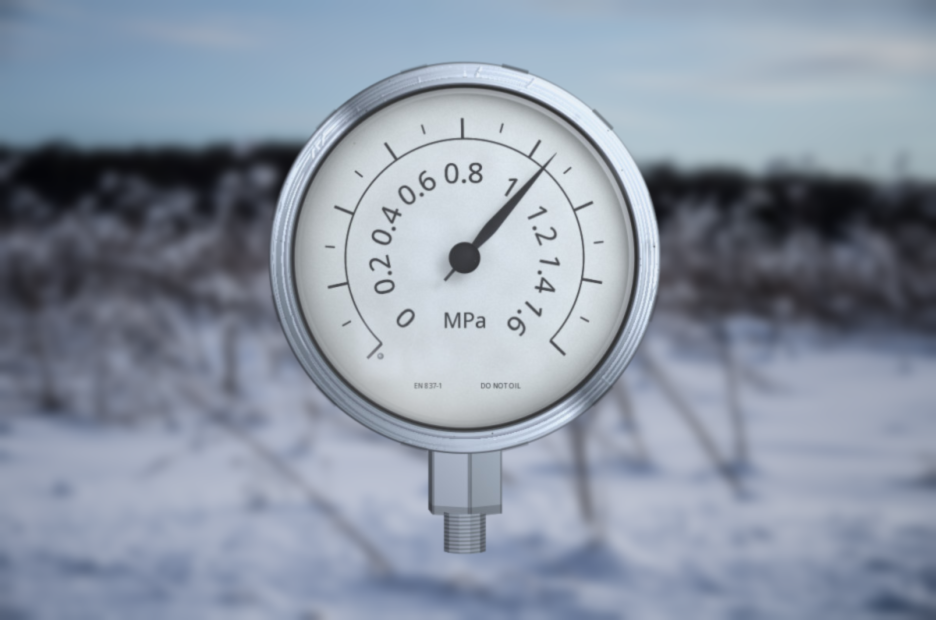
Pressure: 1.05 MPa
